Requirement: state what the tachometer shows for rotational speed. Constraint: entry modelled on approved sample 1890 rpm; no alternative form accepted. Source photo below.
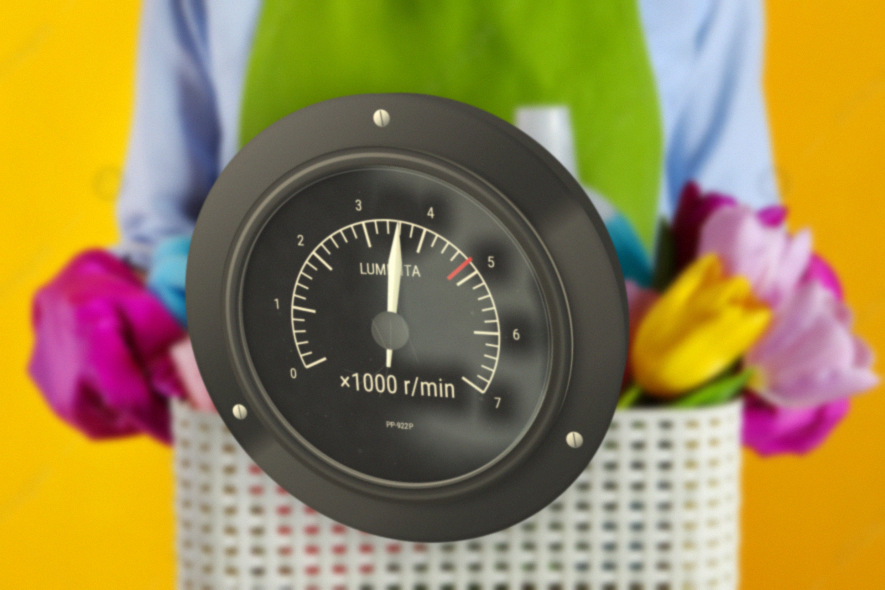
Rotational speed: 3600 rpm
